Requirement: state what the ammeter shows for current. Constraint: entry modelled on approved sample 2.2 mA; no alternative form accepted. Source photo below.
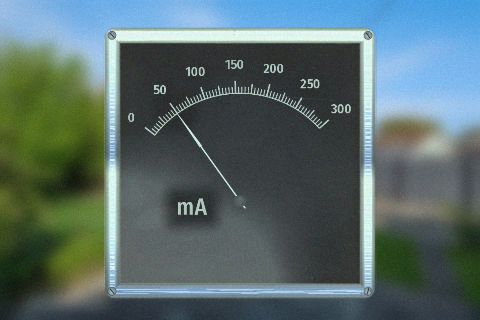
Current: 50 mA
